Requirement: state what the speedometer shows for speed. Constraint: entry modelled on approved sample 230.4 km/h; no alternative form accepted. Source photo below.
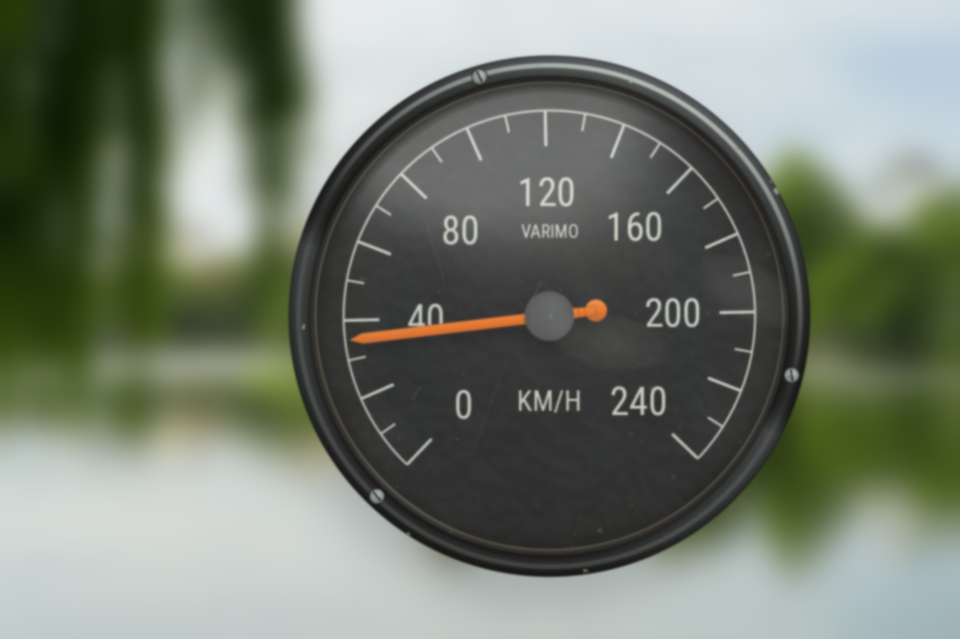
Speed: 35 km/h
